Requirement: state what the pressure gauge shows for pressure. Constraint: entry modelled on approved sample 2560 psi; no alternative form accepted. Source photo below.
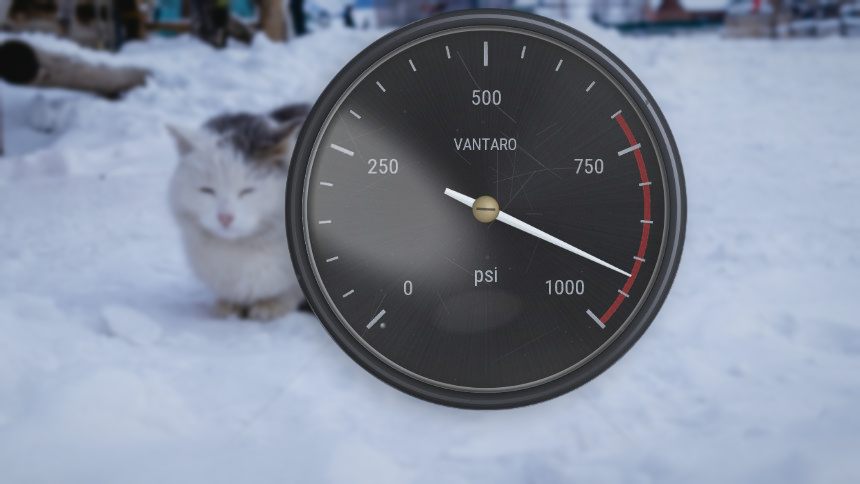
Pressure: 925 psi
